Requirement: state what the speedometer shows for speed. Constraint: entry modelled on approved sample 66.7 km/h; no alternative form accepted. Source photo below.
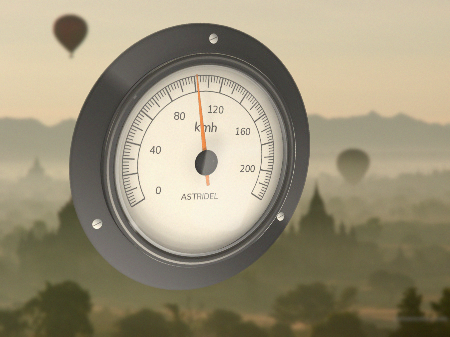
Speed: 100 km/h
